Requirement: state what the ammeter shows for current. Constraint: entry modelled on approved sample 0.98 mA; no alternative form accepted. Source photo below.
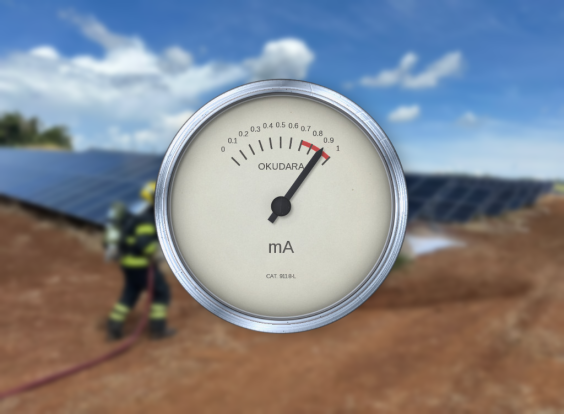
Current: 0.9 mA
